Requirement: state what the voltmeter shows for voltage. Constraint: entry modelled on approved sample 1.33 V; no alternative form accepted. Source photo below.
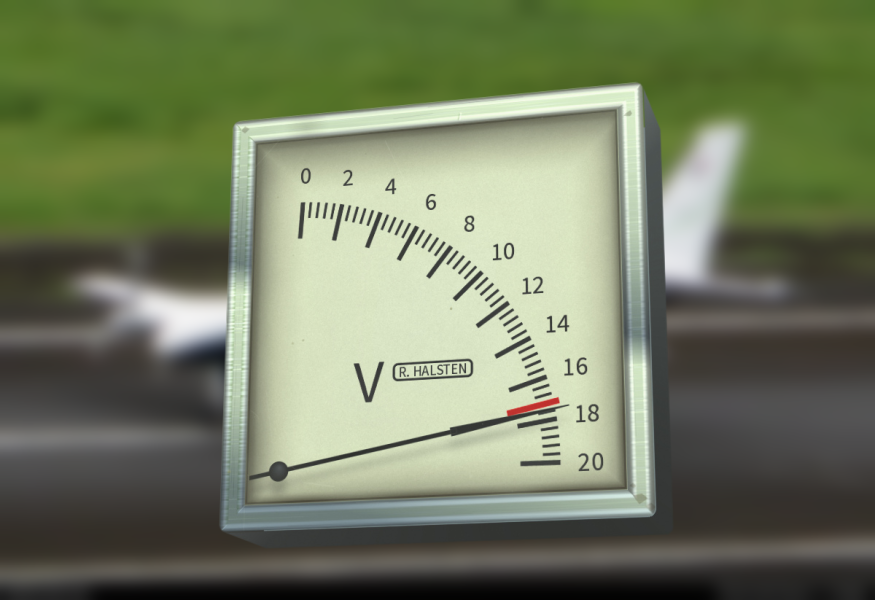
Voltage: 17.6 V
